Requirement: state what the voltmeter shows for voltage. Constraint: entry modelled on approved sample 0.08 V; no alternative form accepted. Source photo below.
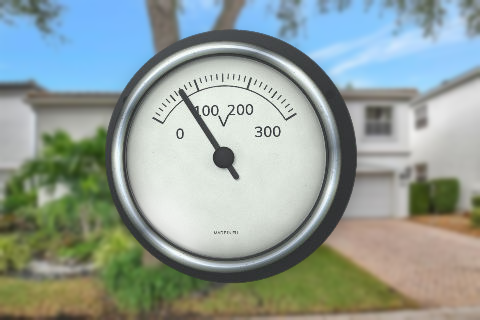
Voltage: 70 V
